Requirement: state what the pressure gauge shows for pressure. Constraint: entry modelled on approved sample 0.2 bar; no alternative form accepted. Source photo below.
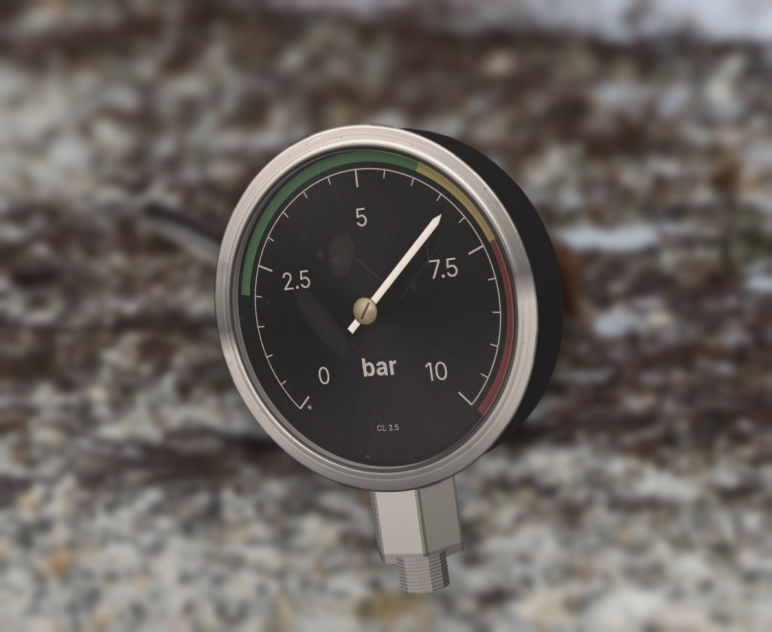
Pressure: 6.75 bar
